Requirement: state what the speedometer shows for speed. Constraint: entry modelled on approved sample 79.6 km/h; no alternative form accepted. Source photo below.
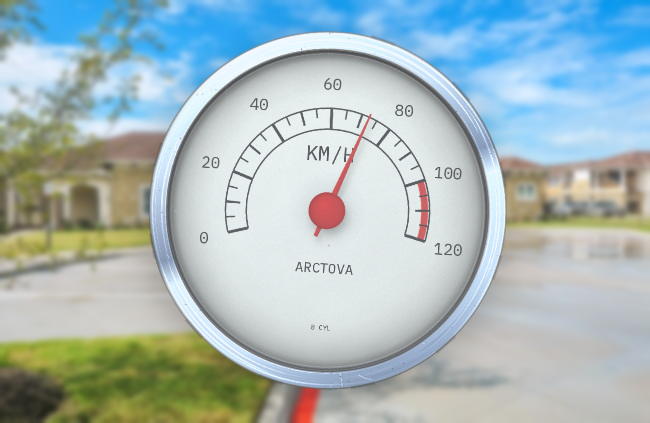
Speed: 72.5 km/h
